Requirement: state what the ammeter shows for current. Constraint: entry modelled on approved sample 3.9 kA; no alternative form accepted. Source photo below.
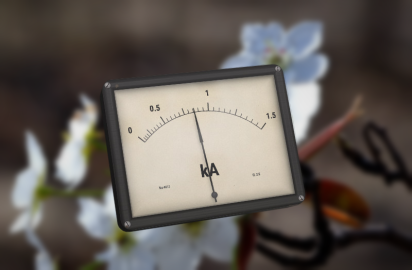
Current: 0.85 kA
